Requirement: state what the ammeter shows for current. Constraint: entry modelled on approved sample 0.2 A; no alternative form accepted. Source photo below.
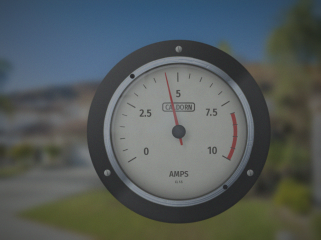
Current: 4.5 A
